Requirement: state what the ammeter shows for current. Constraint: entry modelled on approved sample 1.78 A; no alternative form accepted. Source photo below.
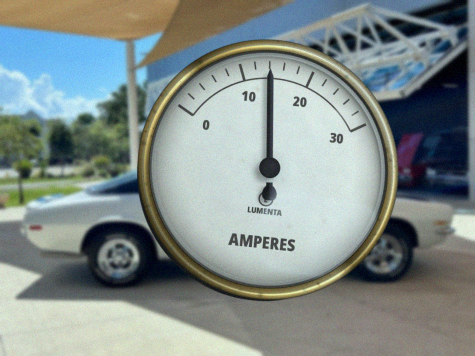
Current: 14 A
